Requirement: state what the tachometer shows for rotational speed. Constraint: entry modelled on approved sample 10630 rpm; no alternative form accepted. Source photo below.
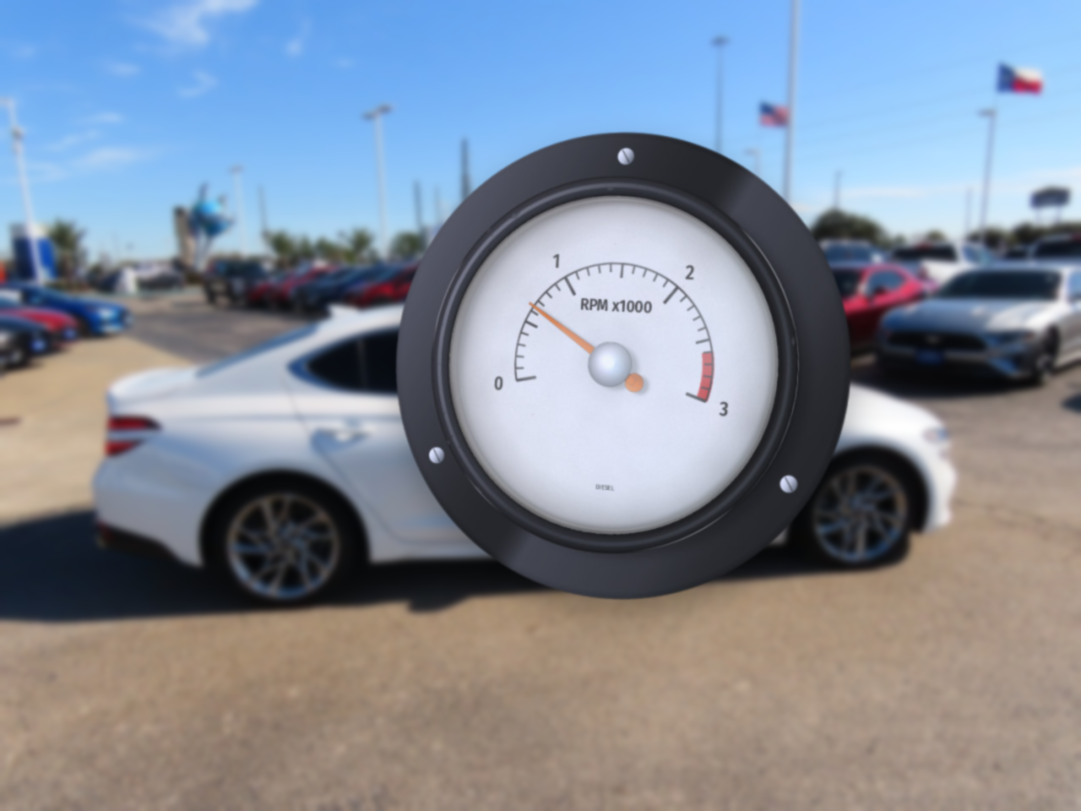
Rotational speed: 650 rpm
